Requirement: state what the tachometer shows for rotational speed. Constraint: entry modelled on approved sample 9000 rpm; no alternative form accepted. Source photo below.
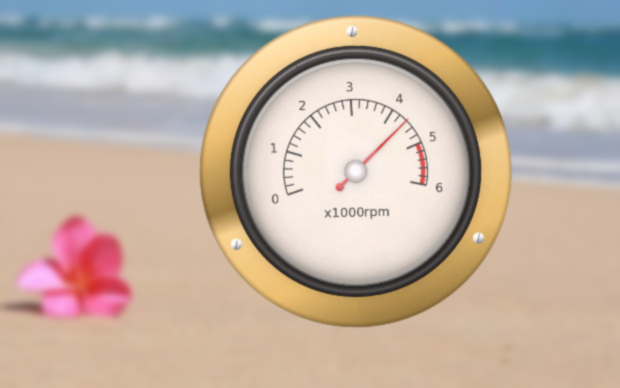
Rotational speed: 4400 rpm
